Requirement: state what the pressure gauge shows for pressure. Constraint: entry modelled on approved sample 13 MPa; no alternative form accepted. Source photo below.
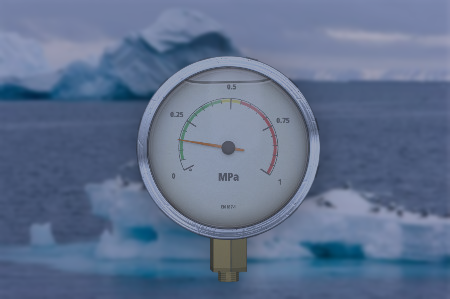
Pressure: 0.15 MPa
